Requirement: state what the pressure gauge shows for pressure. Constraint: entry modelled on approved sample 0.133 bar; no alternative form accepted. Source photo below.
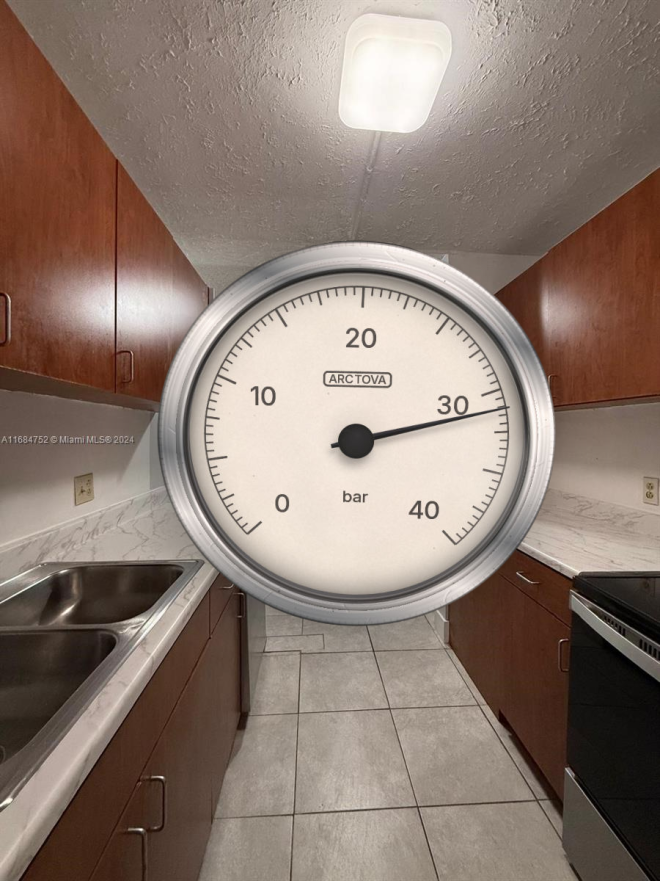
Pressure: 31 bar
